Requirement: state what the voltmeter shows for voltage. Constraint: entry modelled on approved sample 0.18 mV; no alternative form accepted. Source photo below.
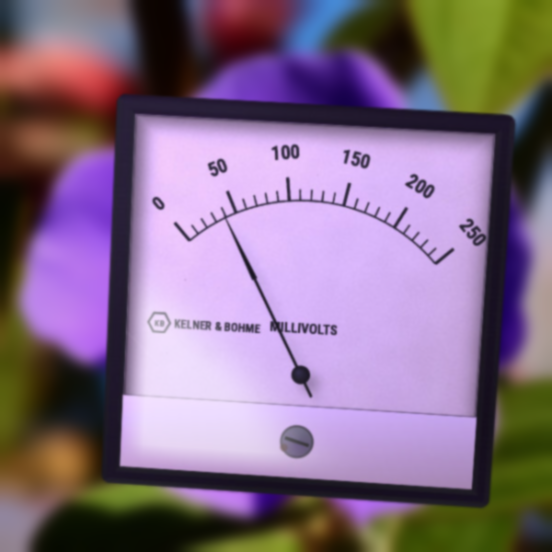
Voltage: 40 mV
